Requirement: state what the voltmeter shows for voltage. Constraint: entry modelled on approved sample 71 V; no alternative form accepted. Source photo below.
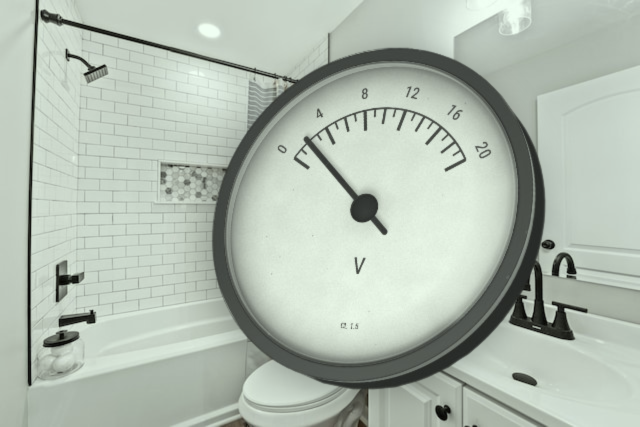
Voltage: 2 V
